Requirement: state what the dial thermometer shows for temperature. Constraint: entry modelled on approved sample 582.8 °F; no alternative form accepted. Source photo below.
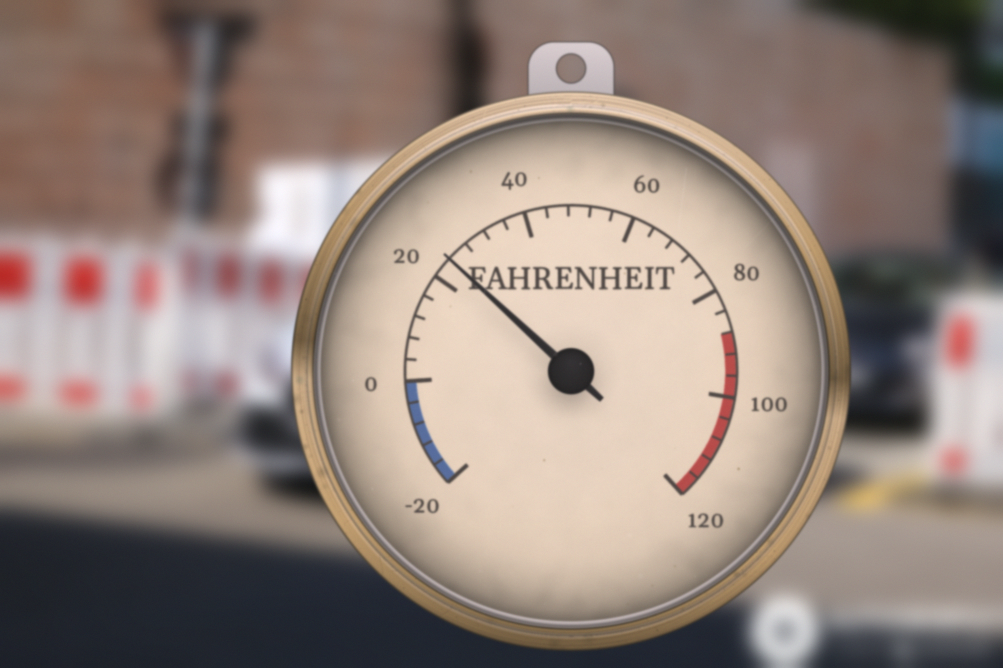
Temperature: 24 °F
